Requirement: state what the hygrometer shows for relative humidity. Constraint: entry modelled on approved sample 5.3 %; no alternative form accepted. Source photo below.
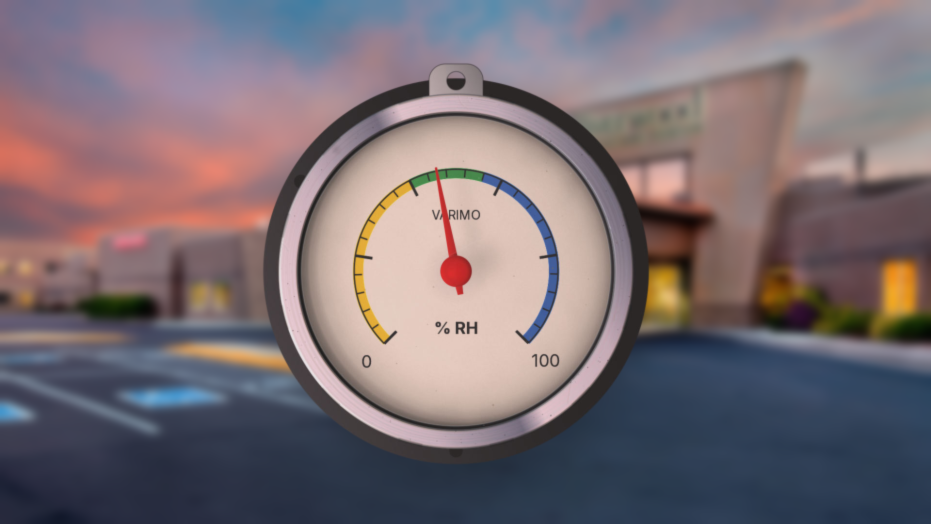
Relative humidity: 46 %
